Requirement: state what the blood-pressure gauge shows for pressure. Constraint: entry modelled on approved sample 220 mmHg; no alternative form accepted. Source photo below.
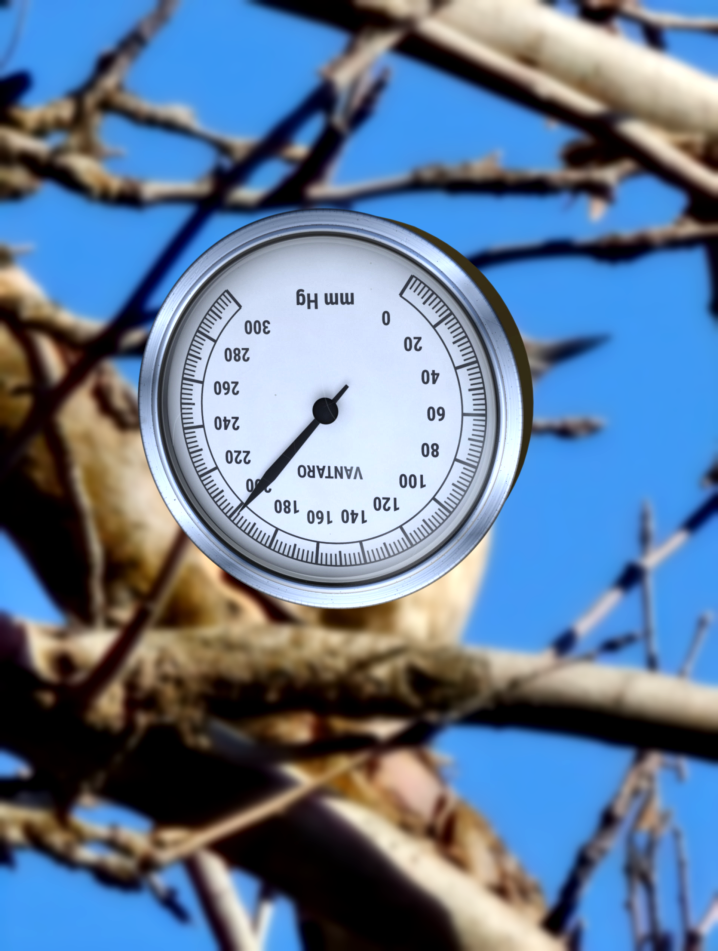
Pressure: 198 mmHg
